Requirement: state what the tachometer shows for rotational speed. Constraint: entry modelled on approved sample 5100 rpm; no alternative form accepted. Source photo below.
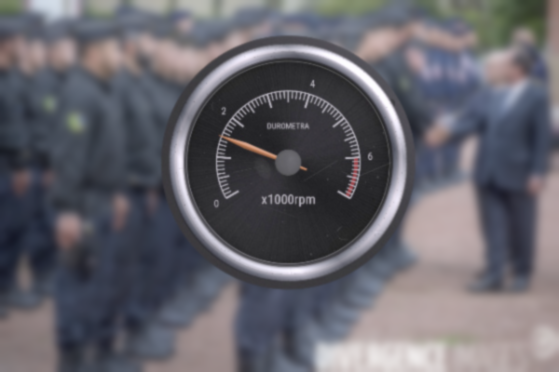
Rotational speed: 1500 rpm
